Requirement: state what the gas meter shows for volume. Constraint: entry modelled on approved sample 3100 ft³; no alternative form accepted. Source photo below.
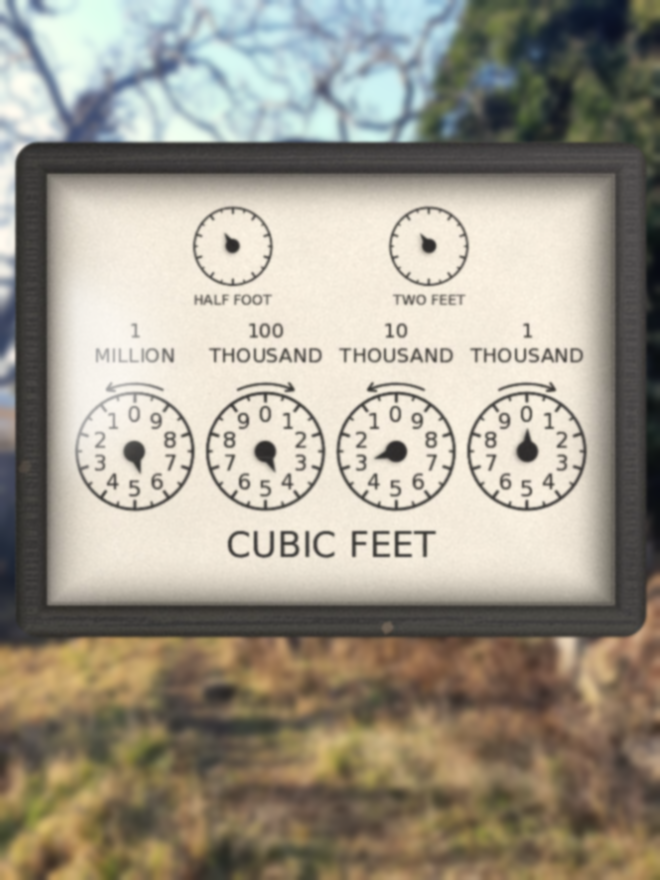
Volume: 543000 ft³
